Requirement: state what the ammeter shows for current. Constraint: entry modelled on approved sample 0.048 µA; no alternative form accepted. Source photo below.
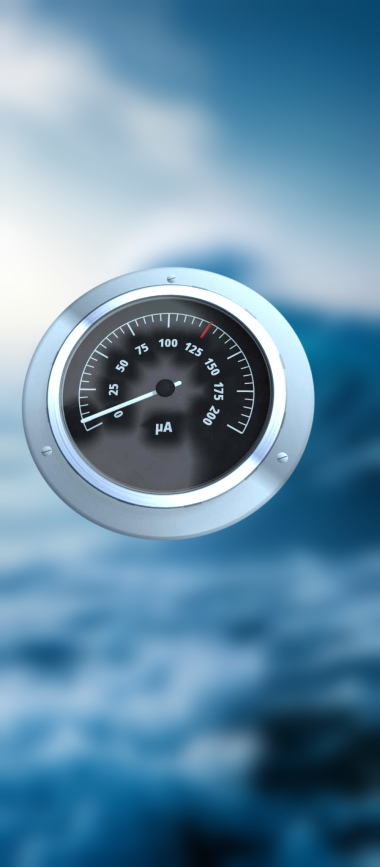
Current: 5 µA
